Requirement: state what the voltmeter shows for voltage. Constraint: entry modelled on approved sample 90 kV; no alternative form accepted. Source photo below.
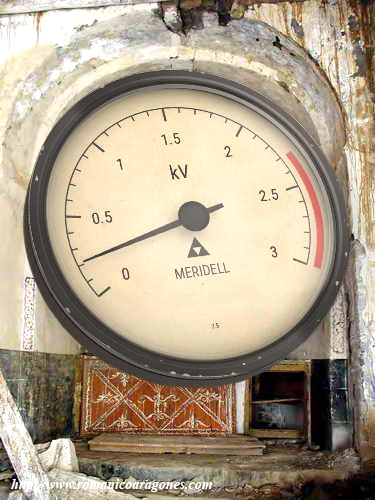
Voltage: 0.2 kV
